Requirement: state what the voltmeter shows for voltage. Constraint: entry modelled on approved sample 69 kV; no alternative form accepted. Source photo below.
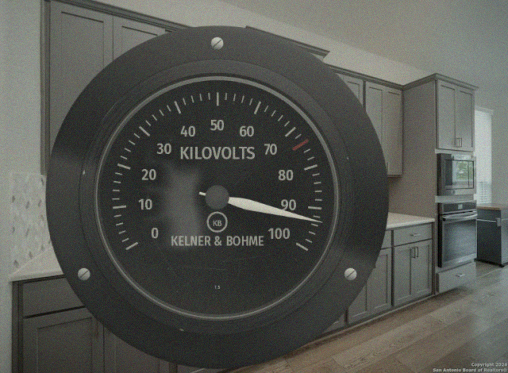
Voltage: 93 kV
